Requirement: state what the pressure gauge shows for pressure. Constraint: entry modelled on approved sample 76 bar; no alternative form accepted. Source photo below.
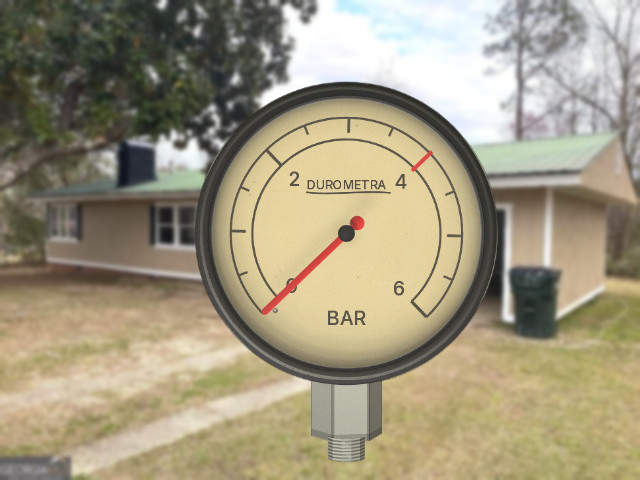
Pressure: 0 bar
